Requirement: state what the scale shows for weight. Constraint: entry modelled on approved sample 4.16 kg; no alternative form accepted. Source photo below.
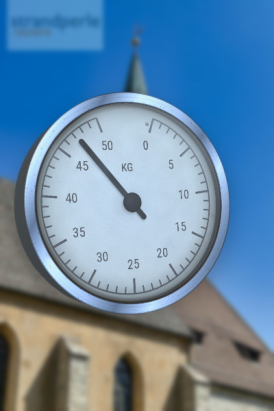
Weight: 47 kg
